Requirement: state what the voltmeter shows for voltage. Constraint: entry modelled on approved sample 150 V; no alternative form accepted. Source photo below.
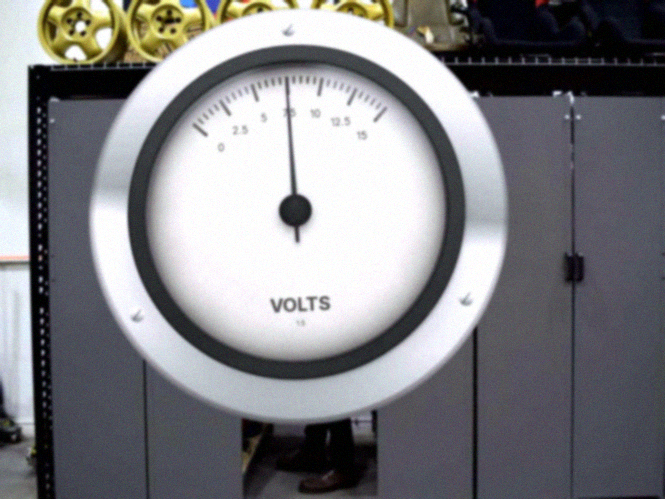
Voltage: 7.5 V
